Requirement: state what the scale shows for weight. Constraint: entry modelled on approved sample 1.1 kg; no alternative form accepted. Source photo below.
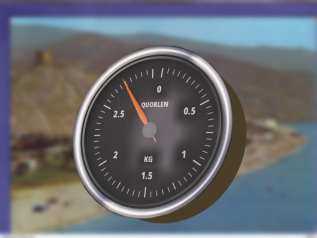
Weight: 2.75 kg
